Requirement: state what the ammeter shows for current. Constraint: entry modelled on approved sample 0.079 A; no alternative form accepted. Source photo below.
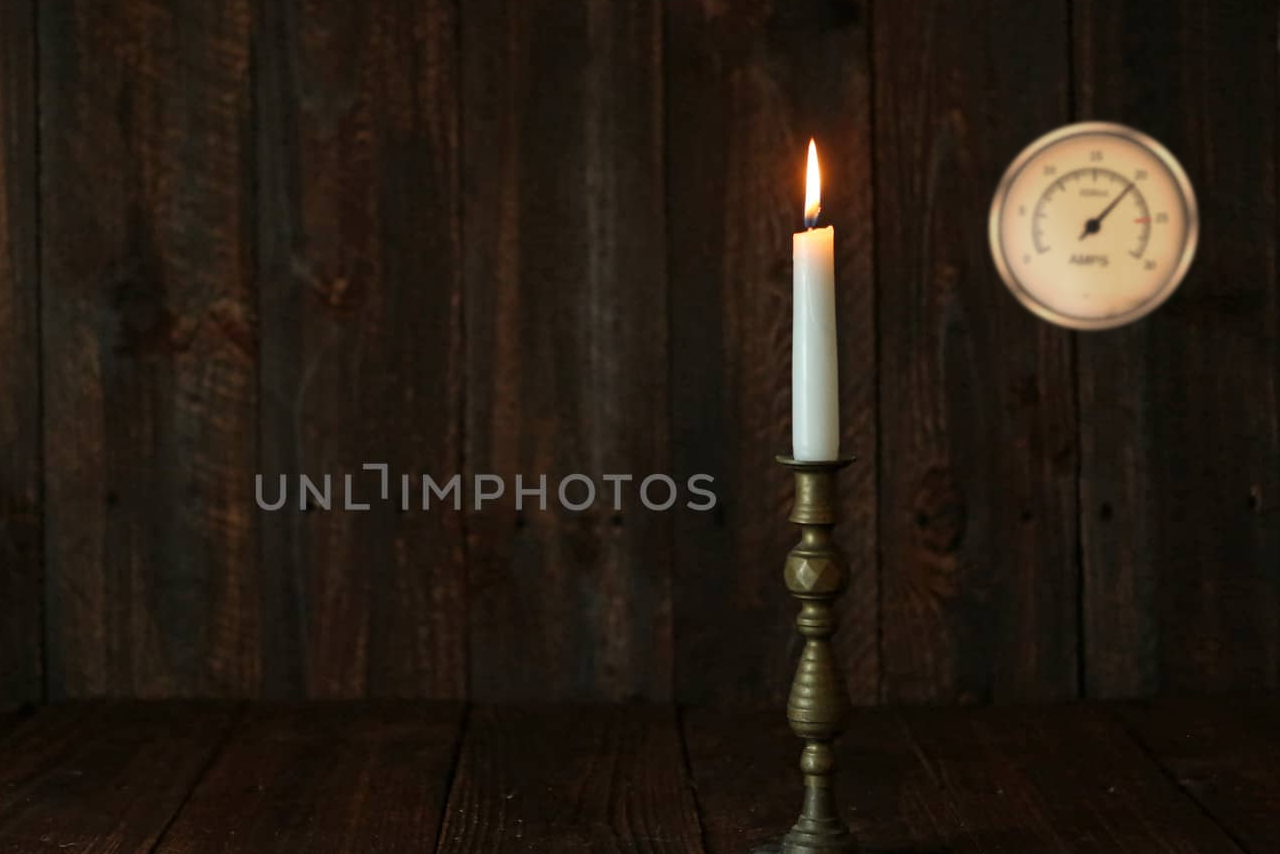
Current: 20 A
